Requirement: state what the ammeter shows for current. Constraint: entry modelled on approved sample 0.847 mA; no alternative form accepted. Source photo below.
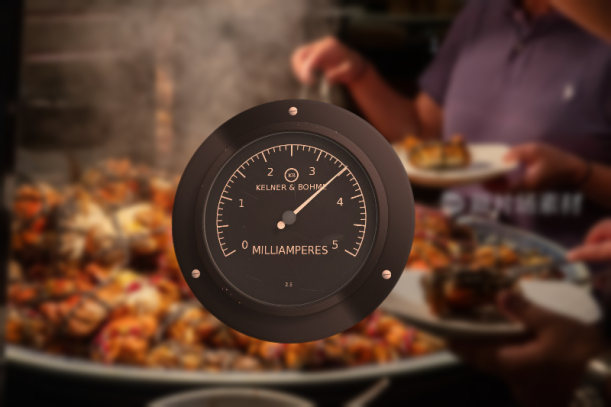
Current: 3.5 mA
